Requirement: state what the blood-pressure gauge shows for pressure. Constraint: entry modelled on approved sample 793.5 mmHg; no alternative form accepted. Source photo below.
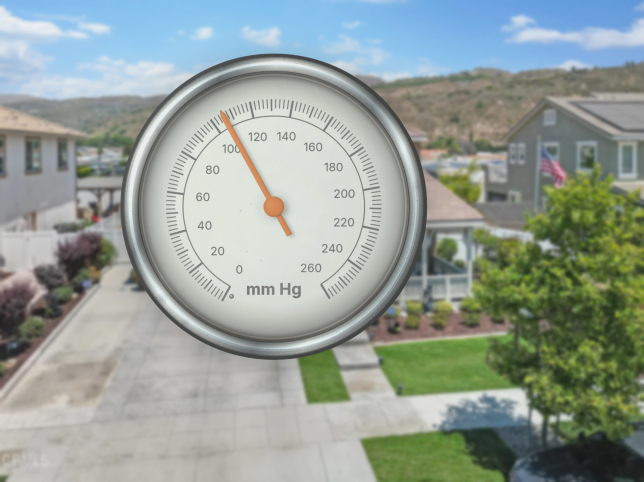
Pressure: 106 mmHg
